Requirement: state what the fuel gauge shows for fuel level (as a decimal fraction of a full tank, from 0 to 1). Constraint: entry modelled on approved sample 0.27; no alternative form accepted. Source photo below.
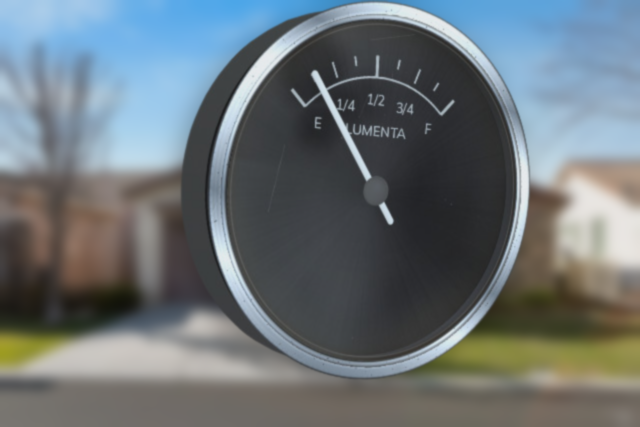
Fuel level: 0.125
